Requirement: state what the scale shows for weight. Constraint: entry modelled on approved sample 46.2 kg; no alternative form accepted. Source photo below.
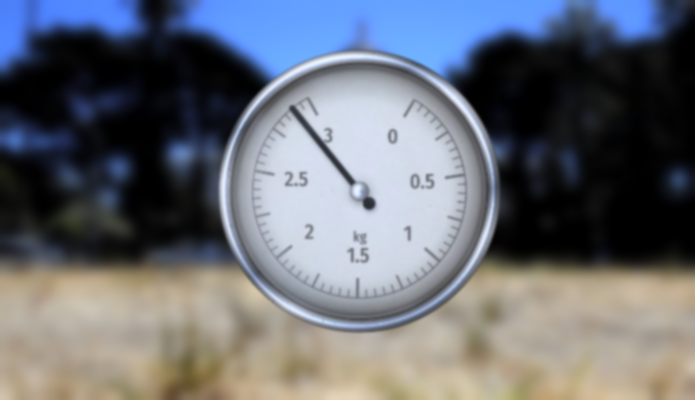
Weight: 2.9 kg
